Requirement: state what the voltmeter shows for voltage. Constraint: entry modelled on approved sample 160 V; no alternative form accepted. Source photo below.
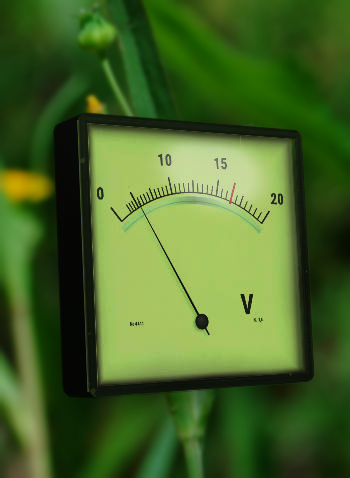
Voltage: 5 V
